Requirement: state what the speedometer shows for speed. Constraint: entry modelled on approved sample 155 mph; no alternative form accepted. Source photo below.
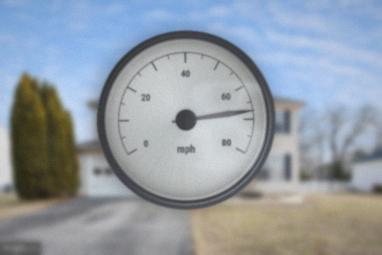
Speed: 67.5 mph
